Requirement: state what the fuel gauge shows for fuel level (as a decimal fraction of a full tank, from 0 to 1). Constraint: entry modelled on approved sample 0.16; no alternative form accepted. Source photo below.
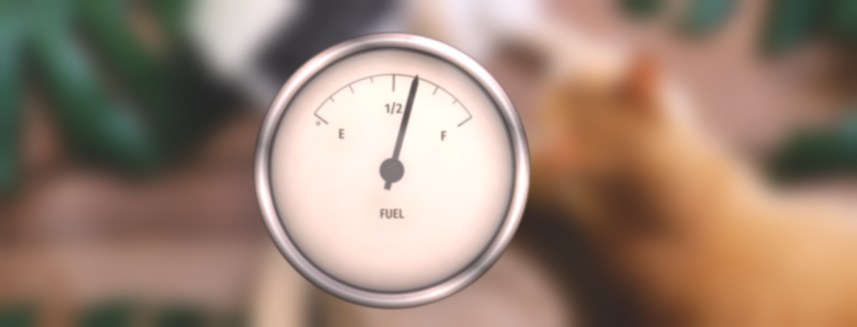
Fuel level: 0.625
